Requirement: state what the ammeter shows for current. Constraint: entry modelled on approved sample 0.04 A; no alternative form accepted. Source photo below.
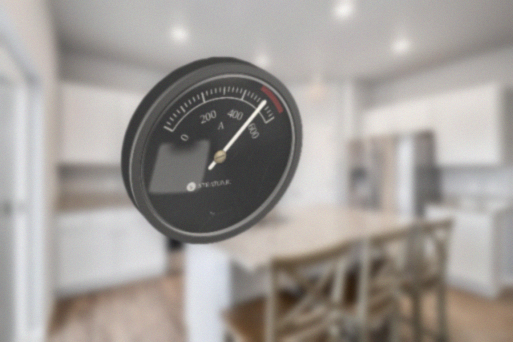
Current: 500 A
